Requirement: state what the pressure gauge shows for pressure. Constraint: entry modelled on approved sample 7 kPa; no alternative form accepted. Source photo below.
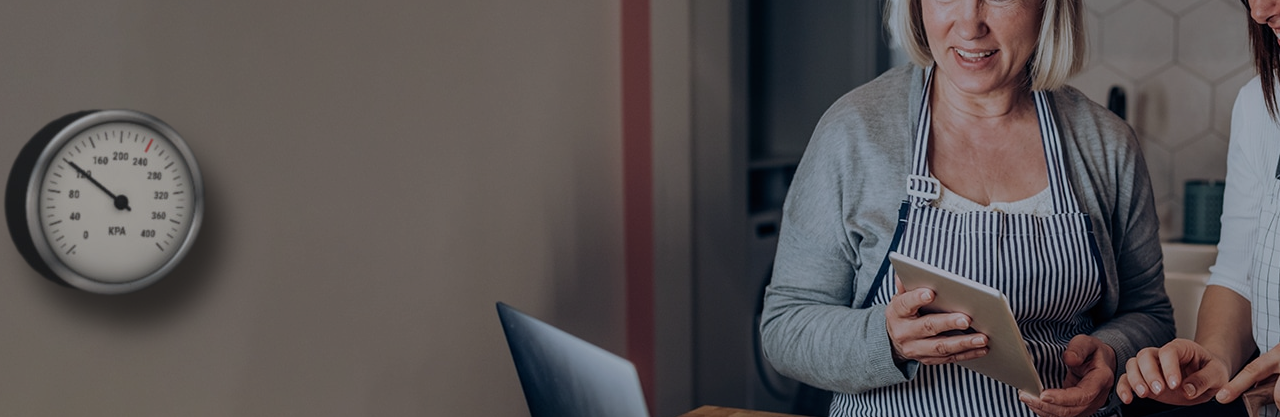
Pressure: 120 kPa
